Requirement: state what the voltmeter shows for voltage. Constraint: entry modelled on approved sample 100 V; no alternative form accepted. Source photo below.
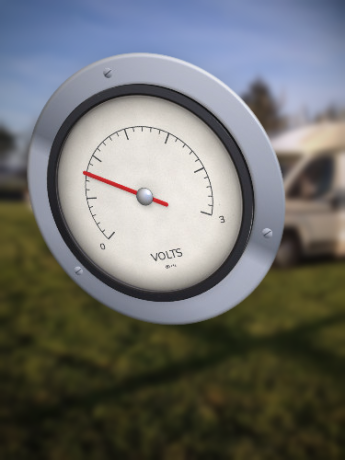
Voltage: 0.8 V
